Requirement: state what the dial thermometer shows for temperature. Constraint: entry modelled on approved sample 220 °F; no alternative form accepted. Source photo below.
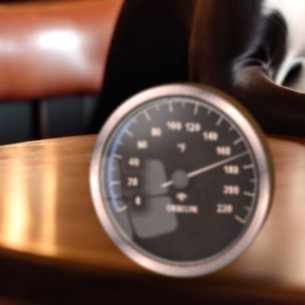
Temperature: 170 °F
